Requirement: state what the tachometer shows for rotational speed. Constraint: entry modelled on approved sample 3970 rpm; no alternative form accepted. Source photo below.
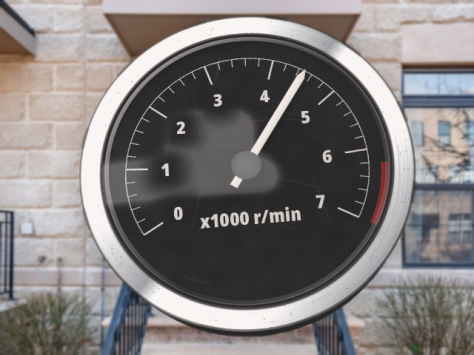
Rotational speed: 4500 rpm
